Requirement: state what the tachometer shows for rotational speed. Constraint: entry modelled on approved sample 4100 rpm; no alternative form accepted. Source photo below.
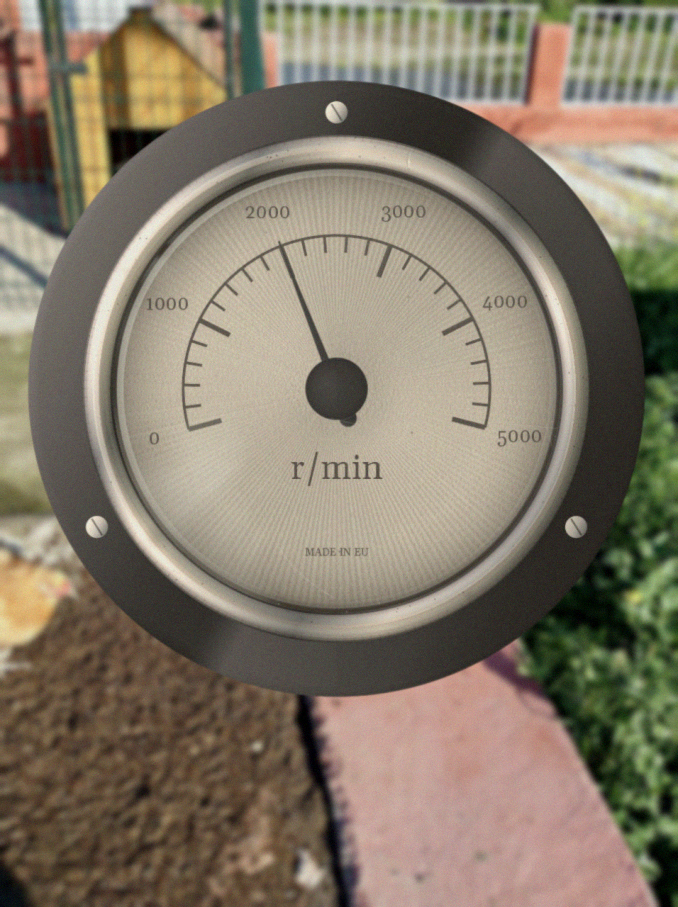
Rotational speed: 2000 rpm
